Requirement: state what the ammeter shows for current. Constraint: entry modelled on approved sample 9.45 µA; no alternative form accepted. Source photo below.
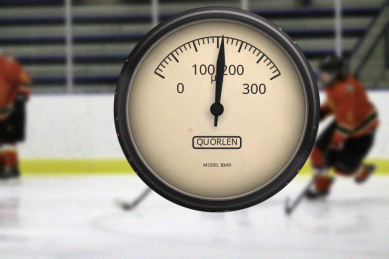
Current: 160 µA
